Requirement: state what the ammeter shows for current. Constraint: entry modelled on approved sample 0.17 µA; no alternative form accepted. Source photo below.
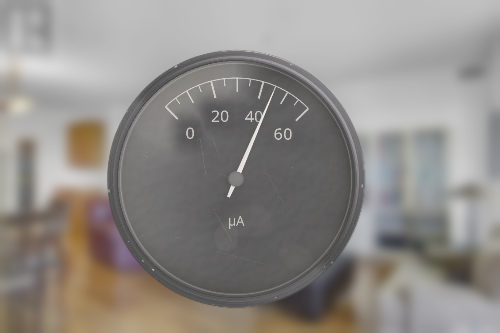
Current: 45 µA
